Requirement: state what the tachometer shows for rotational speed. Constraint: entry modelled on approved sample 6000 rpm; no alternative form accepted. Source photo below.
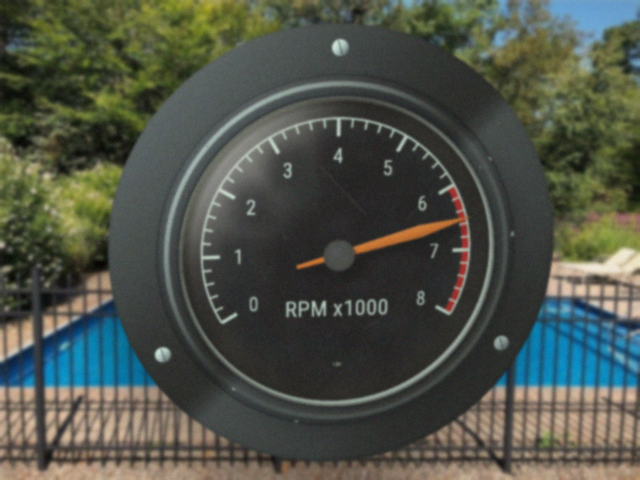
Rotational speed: 6500 rpm
